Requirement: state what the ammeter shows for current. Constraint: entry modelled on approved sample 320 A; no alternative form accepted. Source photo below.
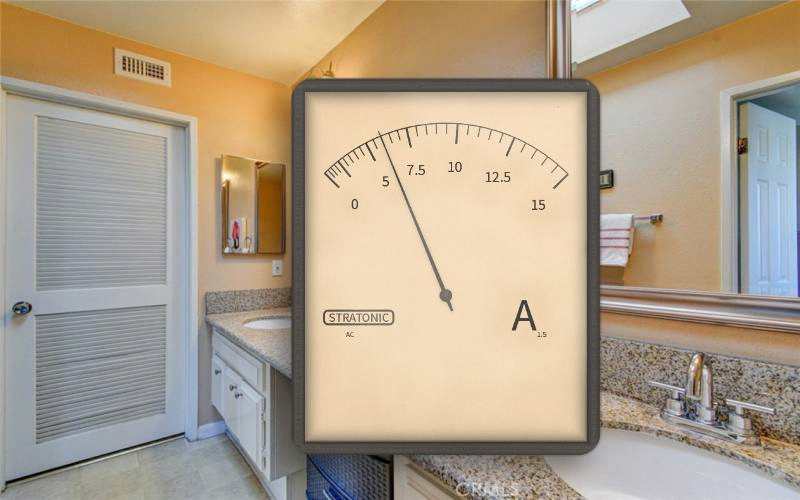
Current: 6 A
